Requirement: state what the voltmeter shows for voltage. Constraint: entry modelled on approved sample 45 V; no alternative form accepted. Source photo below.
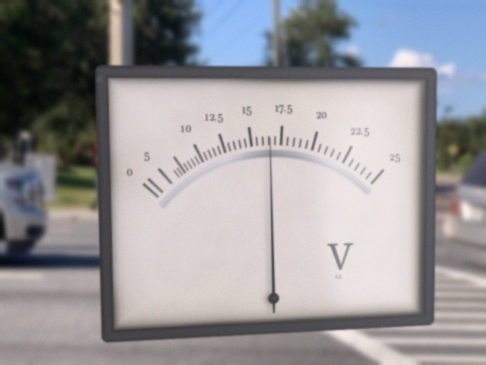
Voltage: 16.5 V
